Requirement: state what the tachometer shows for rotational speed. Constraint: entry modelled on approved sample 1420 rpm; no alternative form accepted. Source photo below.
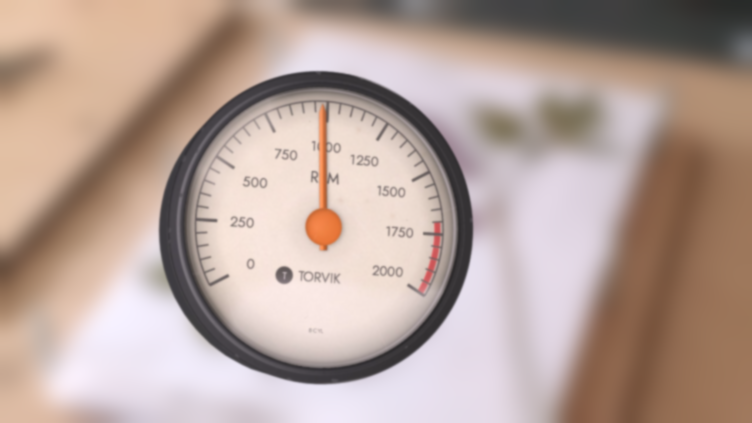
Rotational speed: 975 rpm
